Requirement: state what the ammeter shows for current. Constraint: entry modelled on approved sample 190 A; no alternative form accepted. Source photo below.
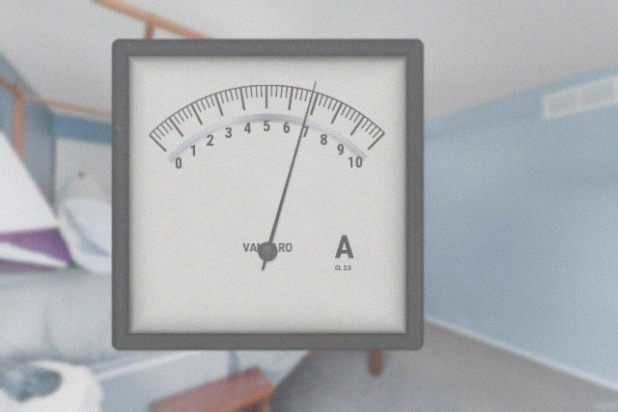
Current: 6.8 A
